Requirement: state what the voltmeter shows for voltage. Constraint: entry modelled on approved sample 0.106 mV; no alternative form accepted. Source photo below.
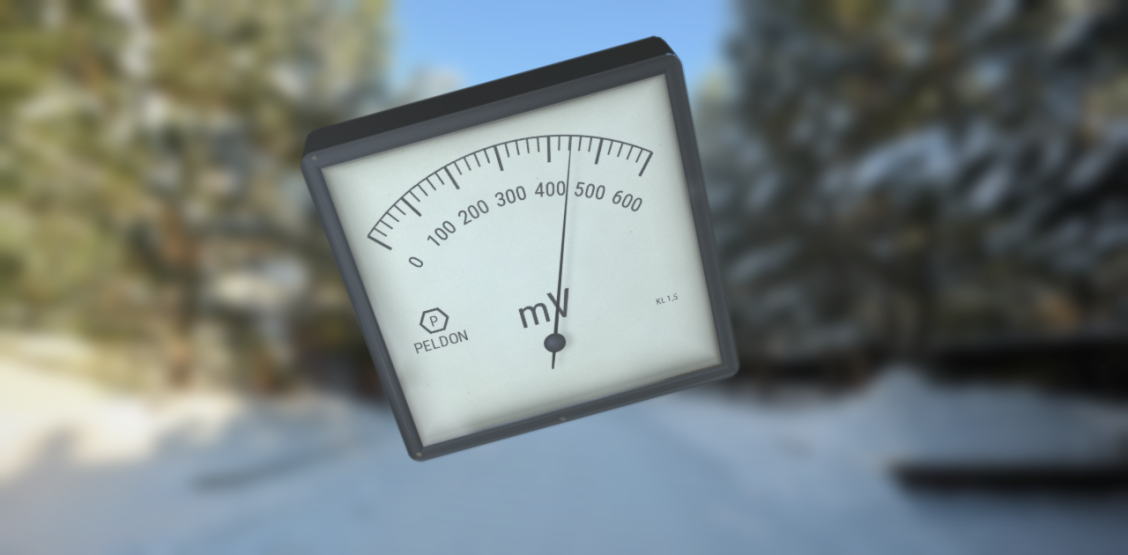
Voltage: 440 mV
